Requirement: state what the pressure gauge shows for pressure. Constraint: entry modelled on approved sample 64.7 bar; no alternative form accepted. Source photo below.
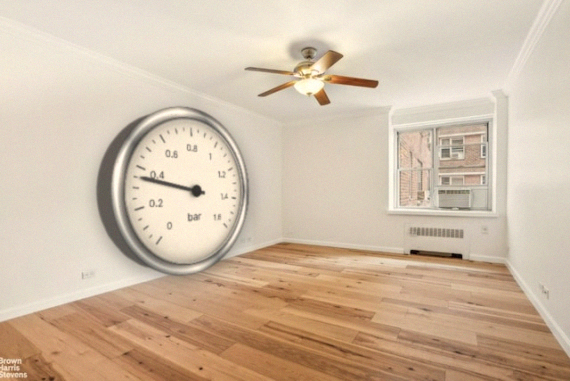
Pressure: 0.35 bar
